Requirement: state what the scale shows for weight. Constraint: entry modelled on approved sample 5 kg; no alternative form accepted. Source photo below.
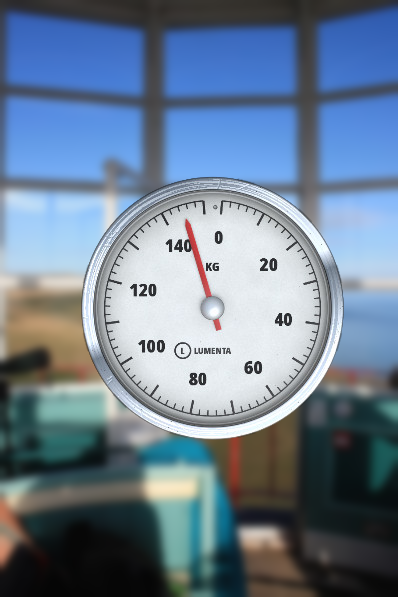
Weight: 145 kg
